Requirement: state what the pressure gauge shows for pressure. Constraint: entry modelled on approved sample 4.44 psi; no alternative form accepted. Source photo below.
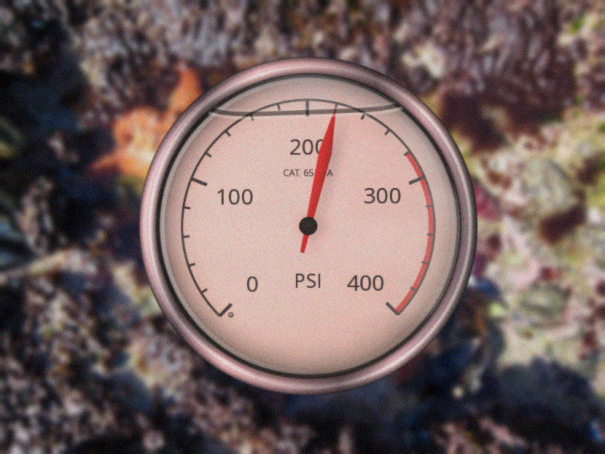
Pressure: 220 psi
